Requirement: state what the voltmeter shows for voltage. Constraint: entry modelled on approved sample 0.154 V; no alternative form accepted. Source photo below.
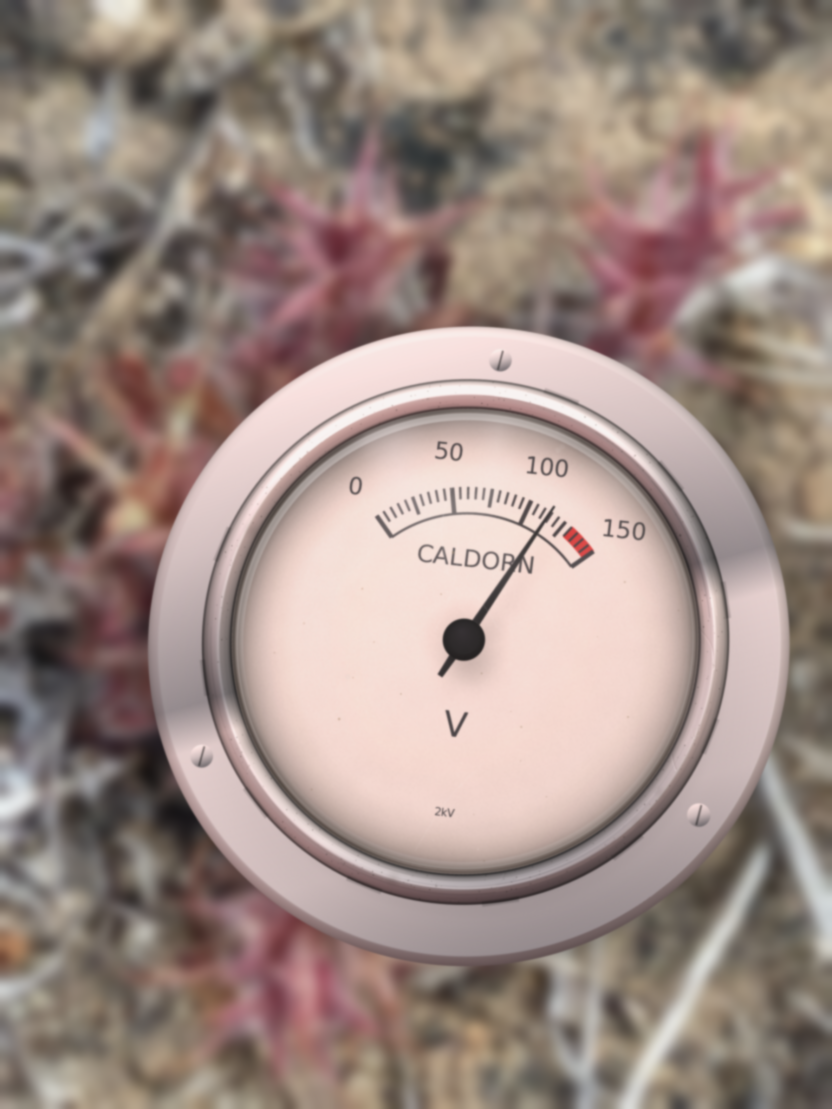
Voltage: 115 V
